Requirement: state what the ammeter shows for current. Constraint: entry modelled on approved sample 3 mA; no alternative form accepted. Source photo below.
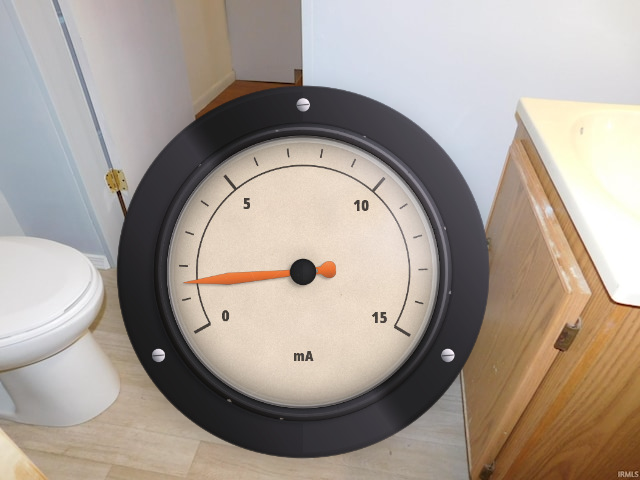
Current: 1.5 mA
